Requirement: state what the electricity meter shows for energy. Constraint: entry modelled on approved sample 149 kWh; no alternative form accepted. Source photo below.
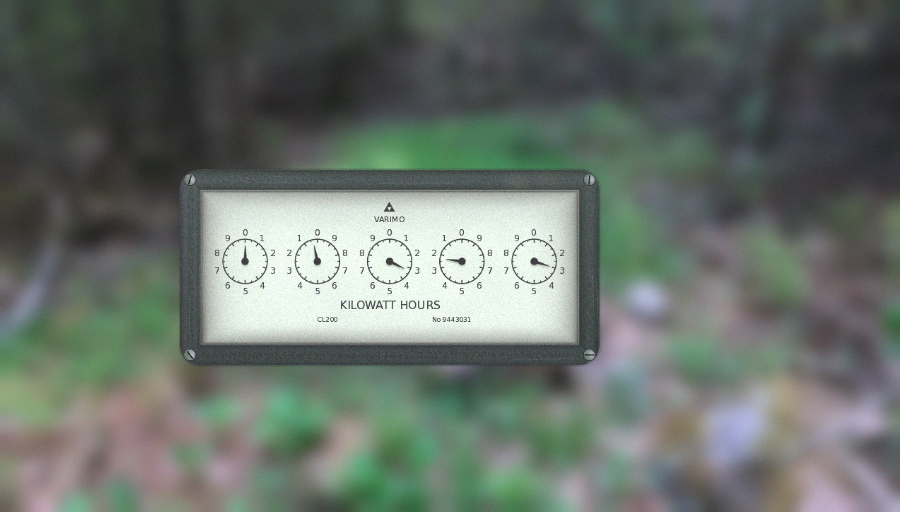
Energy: 323 kWh
